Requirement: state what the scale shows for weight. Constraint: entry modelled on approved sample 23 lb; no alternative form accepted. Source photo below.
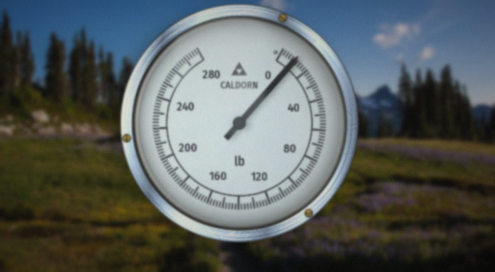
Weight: 10 lb
